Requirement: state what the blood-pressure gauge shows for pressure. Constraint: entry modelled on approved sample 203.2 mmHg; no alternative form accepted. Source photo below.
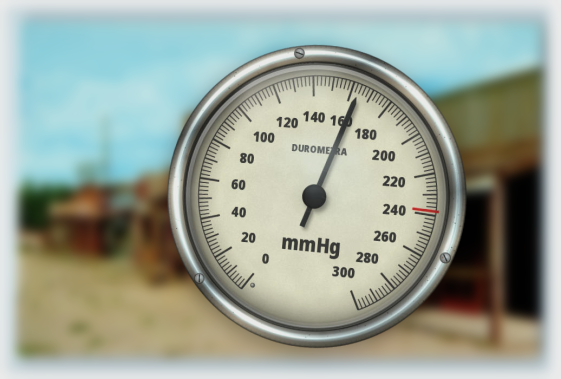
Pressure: 164 mmHg
